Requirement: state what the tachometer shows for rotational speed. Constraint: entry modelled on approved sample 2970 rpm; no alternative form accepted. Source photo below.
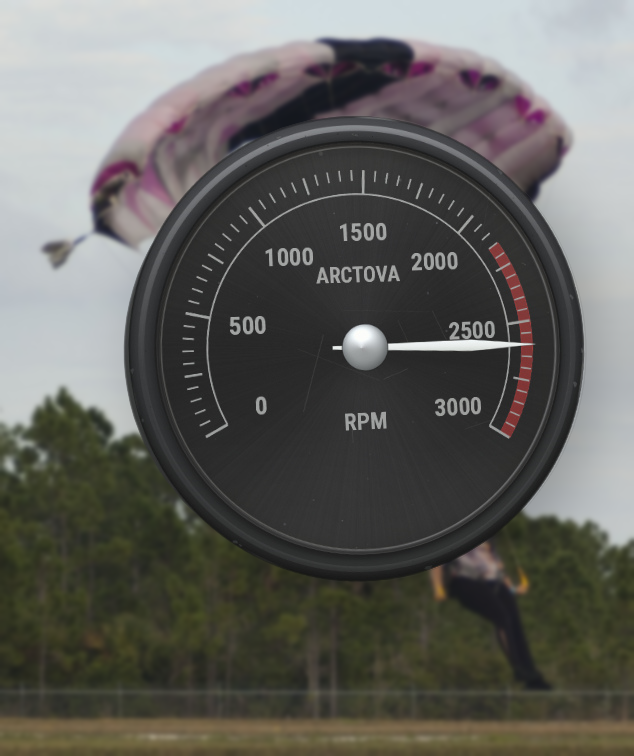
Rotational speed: 2600 rpm
